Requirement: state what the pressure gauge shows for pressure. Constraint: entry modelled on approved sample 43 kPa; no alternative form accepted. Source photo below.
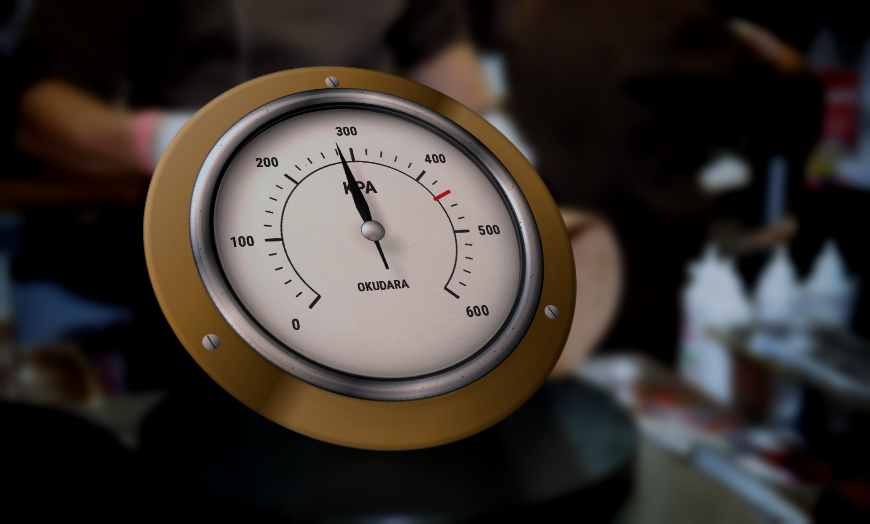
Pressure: 280 kPa
